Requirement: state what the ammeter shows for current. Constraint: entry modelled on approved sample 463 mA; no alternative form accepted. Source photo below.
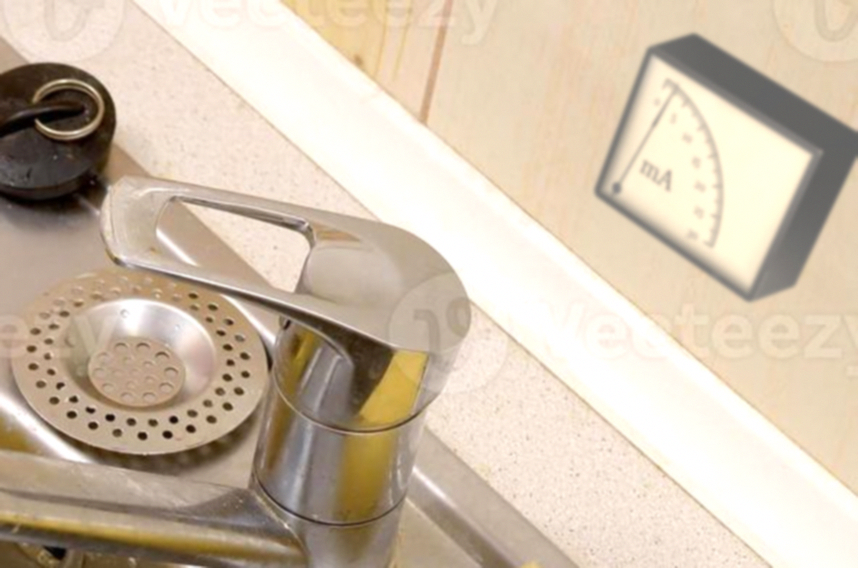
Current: 2.5 mA
